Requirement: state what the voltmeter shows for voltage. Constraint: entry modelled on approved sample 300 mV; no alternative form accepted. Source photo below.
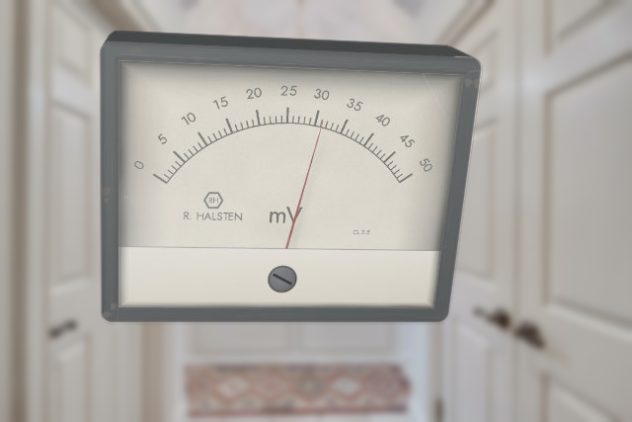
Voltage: 31 mV
